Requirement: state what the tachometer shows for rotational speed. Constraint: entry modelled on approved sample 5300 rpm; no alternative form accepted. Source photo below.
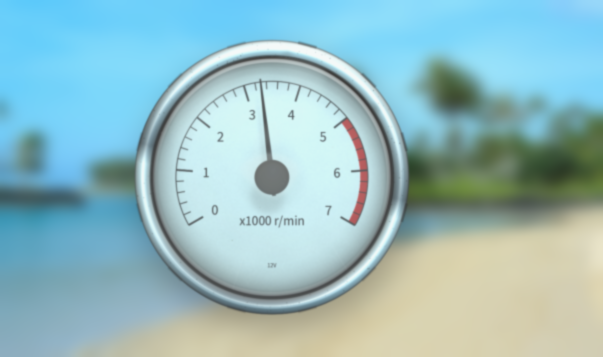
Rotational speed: 3300 rpm
